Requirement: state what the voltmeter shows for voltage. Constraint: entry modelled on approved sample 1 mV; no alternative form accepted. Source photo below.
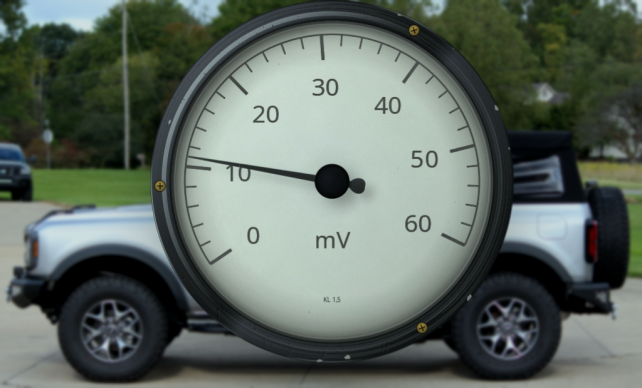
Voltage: 11 mV
